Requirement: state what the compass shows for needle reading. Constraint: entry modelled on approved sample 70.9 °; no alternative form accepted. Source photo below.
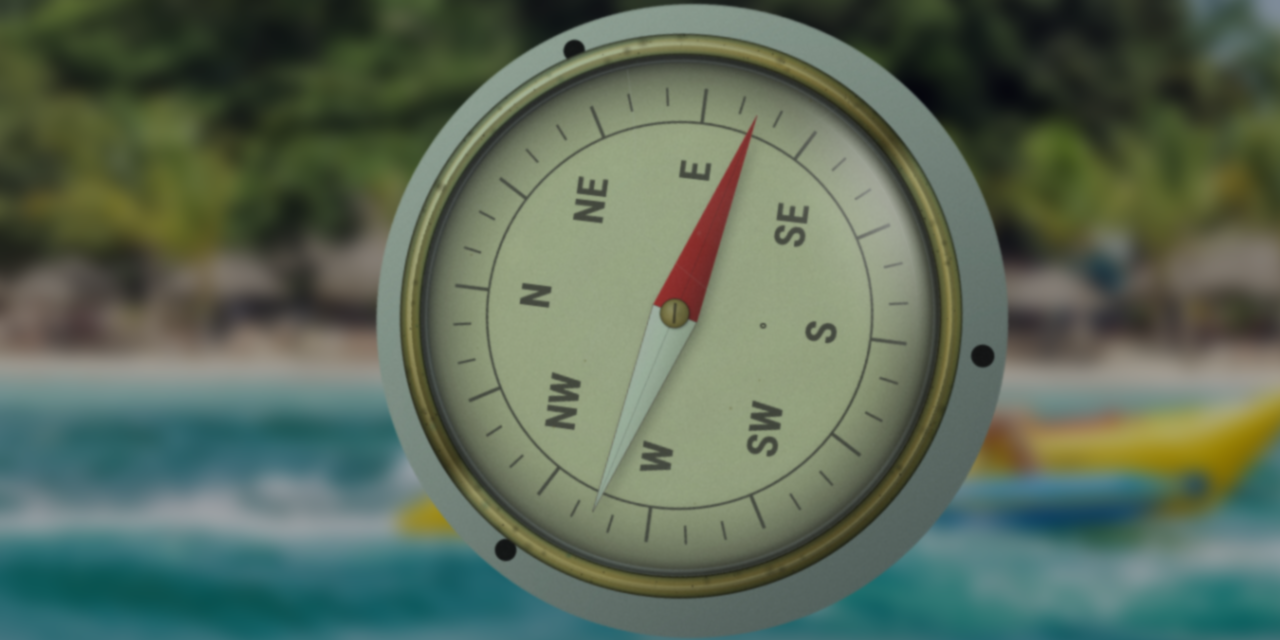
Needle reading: 105 °
